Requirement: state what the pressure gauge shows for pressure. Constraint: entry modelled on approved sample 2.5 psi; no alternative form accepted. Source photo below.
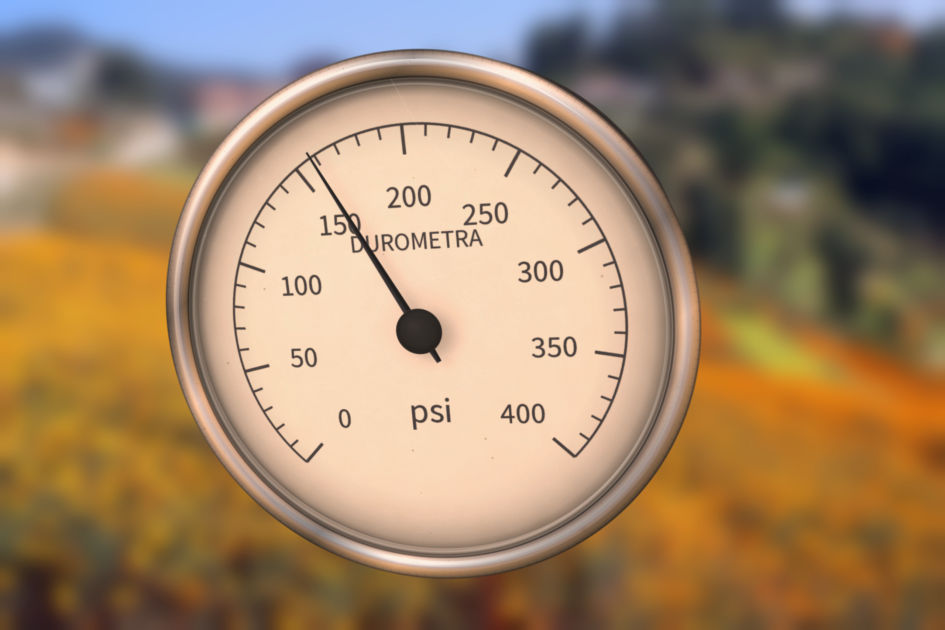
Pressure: 160 psi
